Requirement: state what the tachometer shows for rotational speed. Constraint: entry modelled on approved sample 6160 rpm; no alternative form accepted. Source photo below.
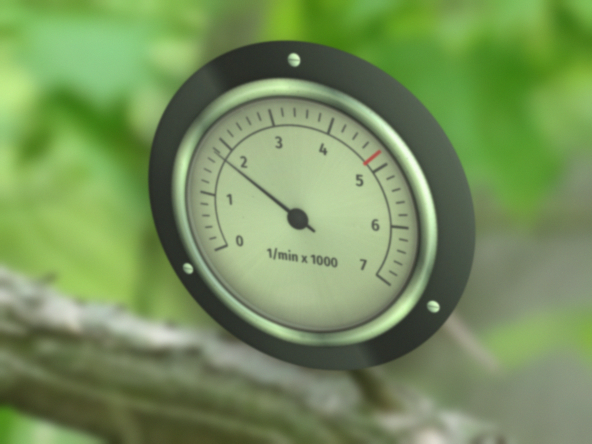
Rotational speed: 1800 rpm
